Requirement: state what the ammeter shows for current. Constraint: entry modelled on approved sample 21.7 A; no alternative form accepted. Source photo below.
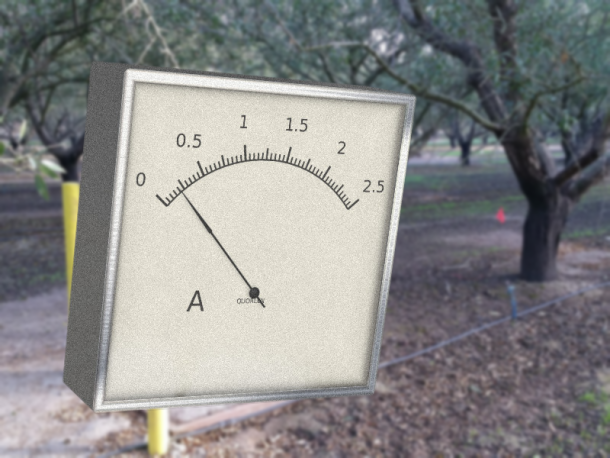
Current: 0.2 A
